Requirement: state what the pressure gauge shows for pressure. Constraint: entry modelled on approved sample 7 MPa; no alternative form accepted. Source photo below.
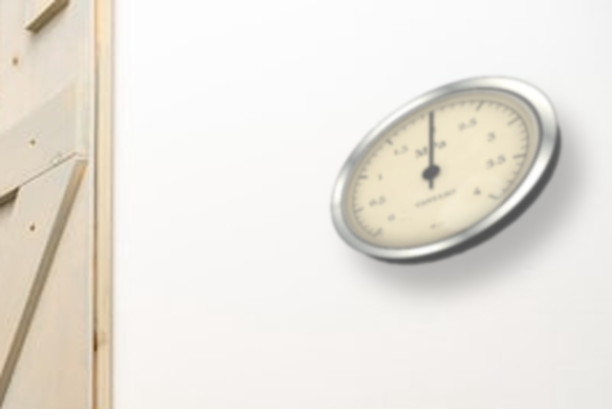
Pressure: 2 MPa
